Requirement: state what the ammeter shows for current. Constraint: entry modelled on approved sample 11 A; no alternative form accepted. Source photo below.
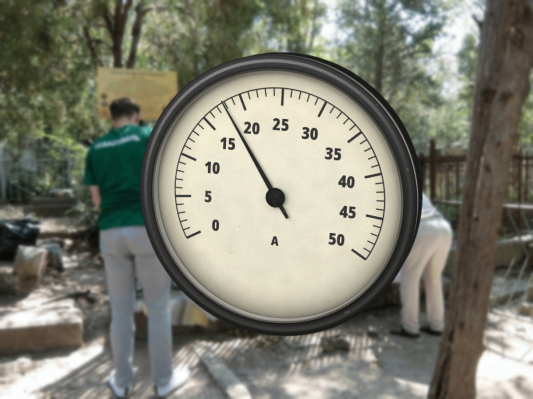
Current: 18 A
